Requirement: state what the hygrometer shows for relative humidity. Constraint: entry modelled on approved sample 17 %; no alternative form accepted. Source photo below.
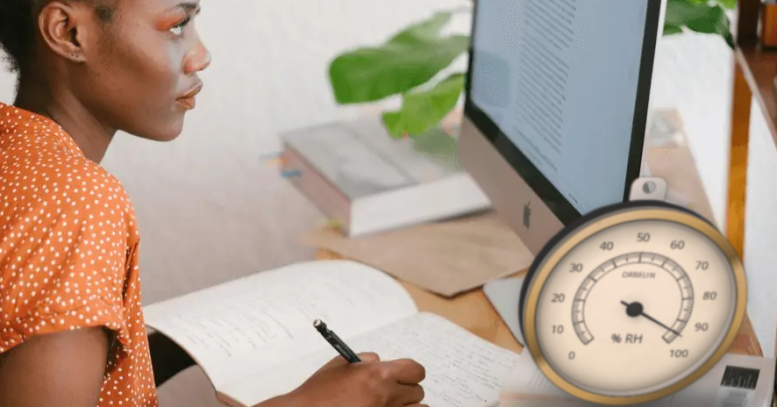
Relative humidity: 95 %
